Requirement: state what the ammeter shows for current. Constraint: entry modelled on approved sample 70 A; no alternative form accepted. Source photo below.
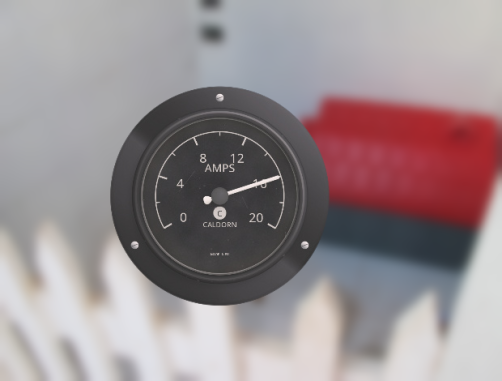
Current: 16 A
